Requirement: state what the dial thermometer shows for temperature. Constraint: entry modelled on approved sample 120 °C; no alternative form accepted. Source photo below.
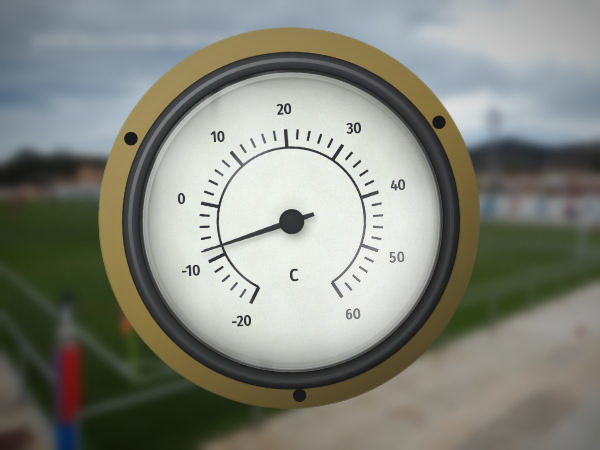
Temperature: -8 °C
